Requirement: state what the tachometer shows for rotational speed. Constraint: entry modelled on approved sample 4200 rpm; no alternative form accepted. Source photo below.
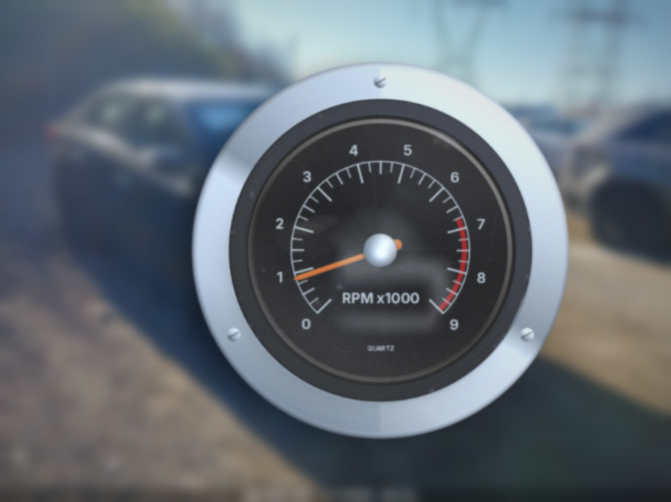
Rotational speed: 875 rpm
